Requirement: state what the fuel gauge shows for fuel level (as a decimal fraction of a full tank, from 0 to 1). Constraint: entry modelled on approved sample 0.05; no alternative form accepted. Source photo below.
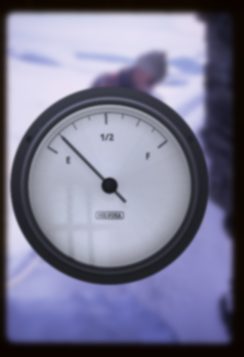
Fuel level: 0.125
